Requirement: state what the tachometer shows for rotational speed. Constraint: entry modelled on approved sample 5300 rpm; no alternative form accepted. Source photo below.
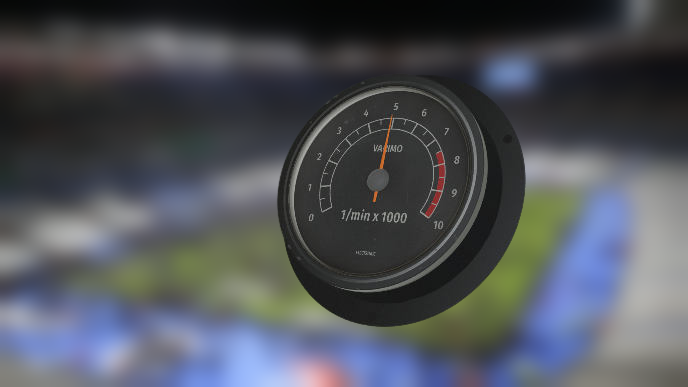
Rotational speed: 5000 rpm
